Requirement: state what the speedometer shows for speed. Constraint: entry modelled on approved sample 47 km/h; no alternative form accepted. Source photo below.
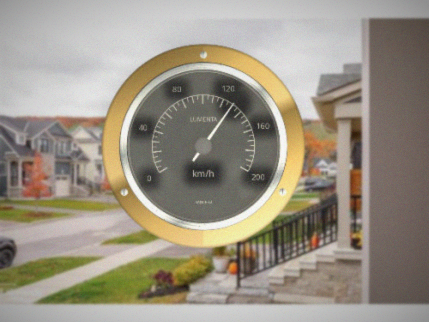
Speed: 130 km/h
